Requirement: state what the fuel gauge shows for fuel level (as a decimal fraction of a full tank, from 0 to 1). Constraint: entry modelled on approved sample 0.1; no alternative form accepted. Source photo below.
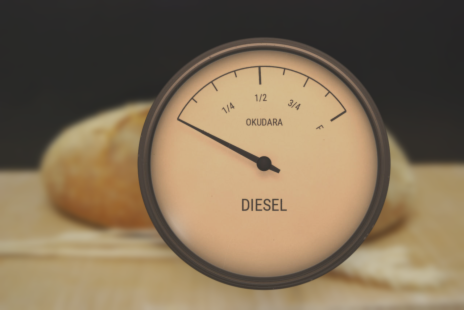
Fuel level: 0
